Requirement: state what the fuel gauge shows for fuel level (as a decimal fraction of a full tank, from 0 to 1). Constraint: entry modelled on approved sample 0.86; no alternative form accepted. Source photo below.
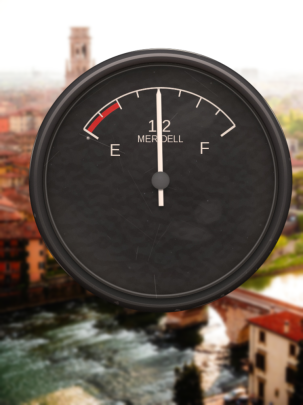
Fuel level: 0.5
